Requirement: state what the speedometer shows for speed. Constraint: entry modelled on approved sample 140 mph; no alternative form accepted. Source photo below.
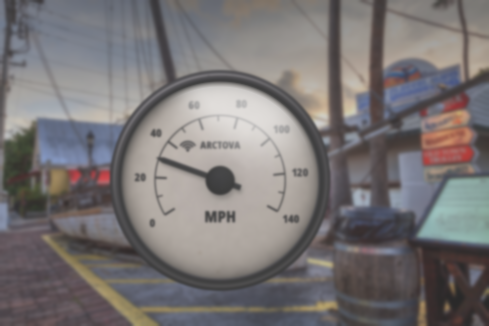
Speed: 30 mph
